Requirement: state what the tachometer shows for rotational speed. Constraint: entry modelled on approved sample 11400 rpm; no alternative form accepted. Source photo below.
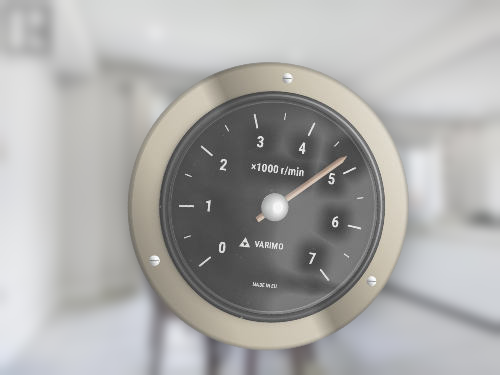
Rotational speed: 4750 rpm
